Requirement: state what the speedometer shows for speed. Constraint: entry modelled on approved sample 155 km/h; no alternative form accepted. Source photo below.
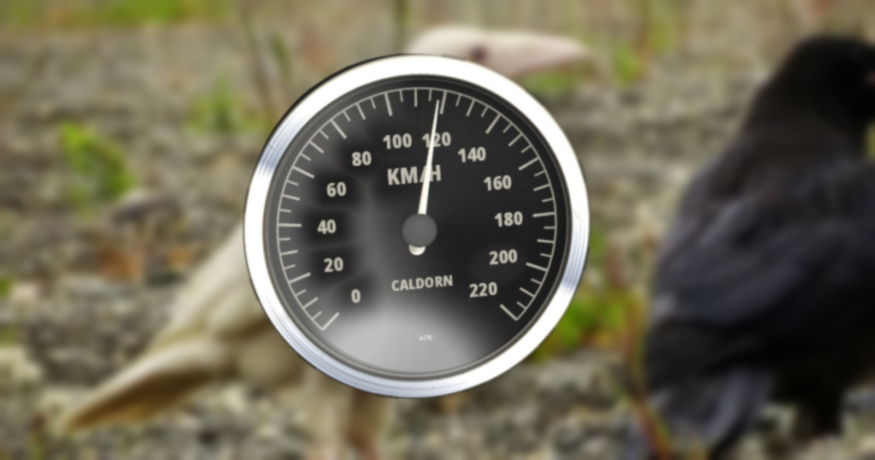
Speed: 117.5 km/h
